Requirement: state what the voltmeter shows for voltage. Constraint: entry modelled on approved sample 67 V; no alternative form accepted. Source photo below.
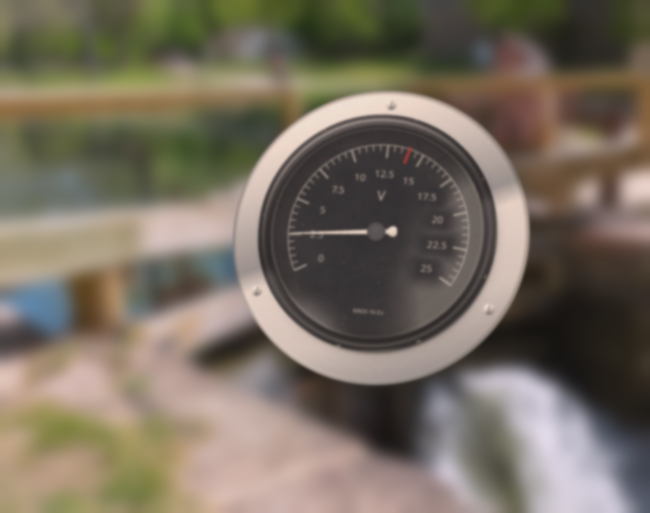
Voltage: 2.5 V
